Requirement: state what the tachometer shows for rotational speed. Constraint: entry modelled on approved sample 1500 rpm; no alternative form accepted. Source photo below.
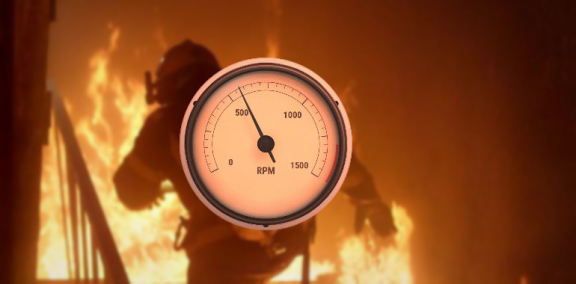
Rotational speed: 575 rpm
